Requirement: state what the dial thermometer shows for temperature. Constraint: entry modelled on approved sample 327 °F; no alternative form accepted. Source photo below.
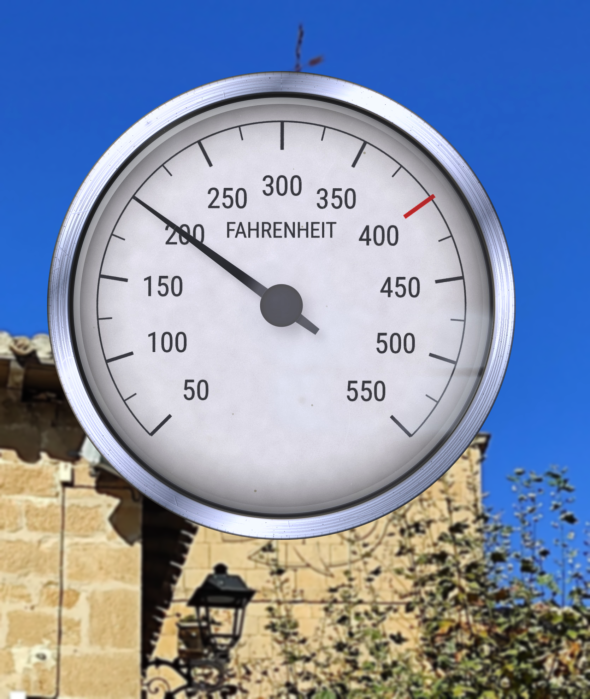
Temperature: 200 °F
